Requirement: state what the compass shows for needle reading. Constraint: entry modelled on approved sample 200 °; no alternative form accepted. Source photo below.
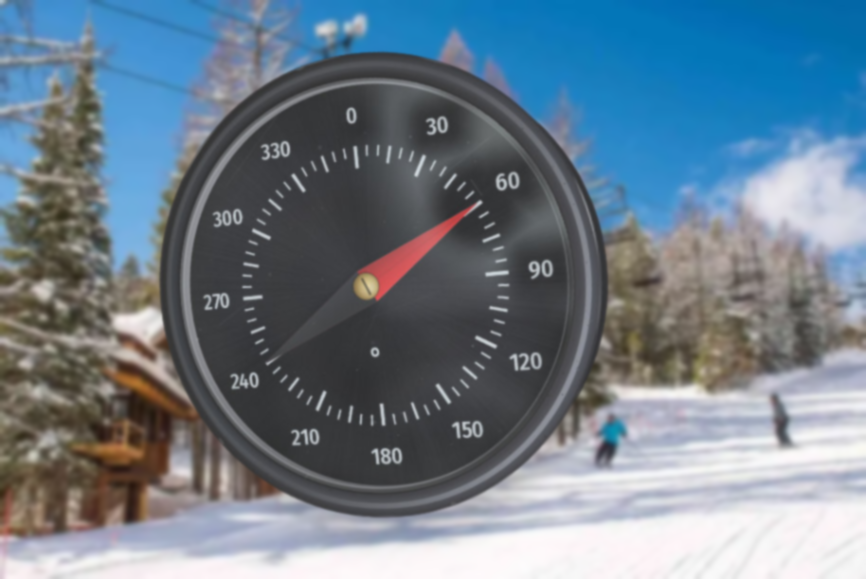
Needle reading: 60 °
